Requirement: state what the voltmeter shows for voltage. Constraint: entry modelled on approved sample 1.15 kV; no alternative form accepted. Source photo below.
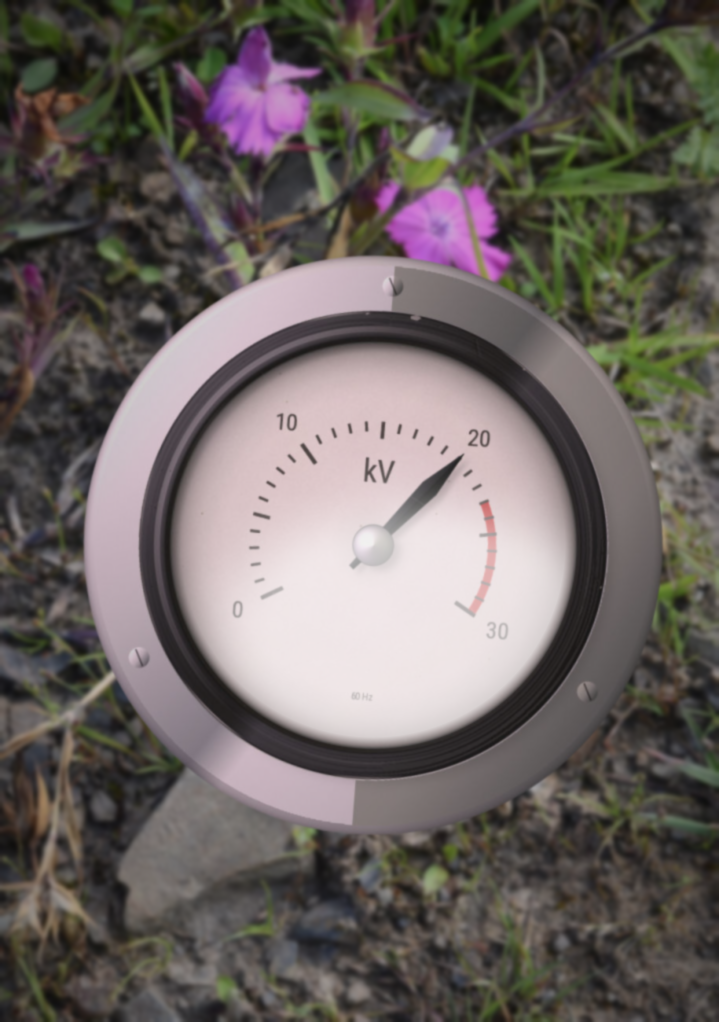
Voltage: 20 kV
